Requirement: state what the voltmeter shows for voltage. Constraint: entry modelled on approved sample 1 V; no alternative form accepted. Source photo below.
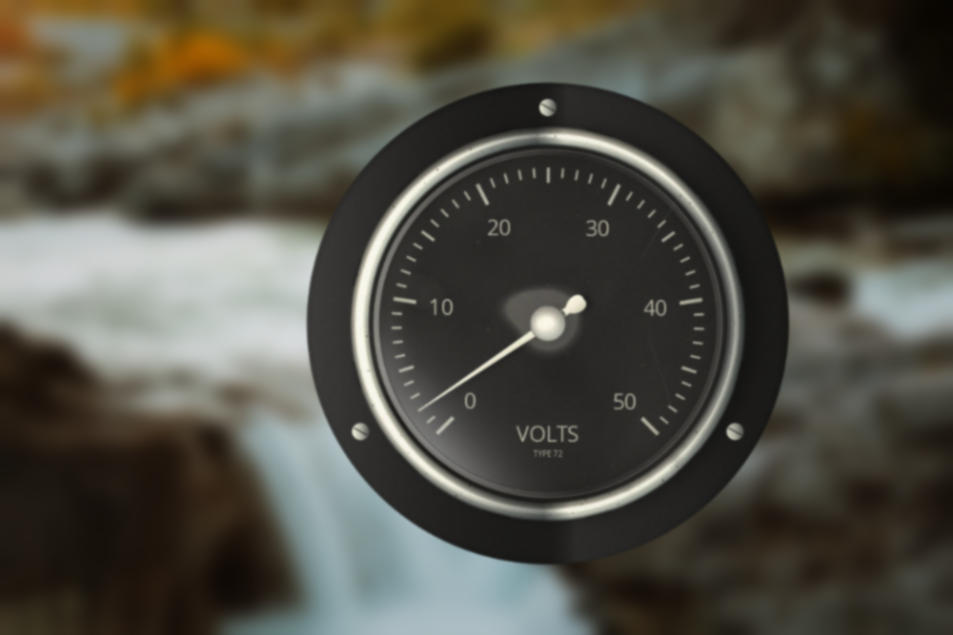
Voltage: 2 V
